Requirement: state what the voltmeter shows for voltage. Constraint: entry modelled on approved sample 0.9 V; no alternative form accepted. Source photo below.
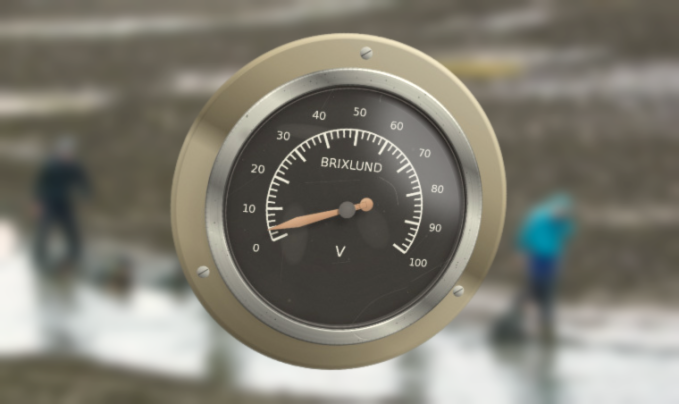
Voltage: 4 V
